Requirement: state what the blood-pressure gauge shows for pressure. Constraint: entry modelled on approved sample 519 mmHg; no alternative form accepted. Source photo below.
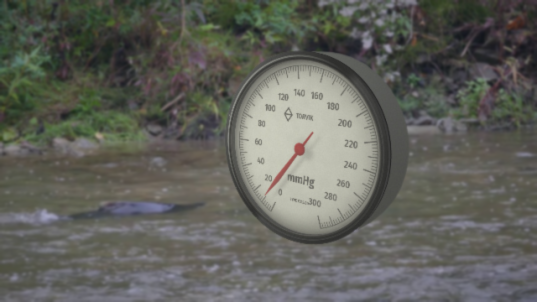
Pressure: 10 mmHg
